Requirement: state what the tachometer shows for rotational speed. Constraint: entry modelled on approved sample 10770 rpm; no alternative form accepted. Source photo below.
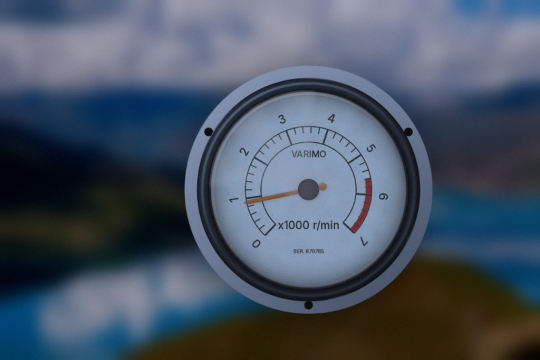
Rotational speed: 900 rpm
